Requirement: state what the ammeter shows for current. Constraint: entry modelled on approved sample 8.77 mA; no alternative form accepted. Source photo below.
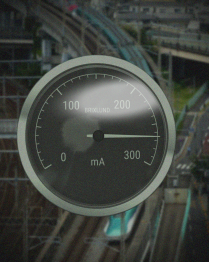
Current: 265 mA
